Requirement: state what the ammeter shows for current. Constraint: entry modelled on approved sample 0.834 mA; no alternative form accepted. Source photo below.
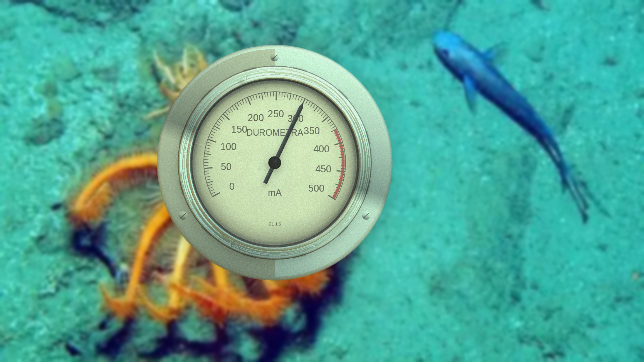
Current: 300 mA
